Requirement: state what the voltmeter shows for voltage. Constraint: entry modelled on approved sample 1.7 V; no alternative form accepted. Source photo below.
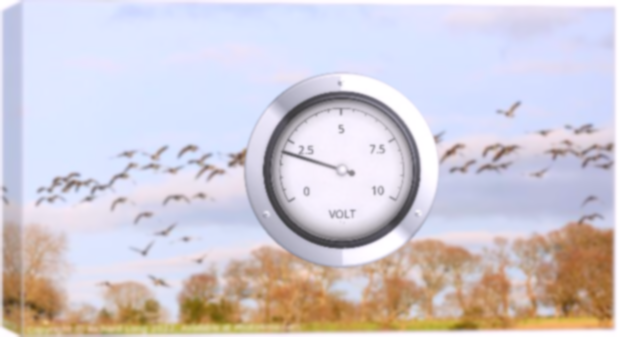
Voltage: 2 V
